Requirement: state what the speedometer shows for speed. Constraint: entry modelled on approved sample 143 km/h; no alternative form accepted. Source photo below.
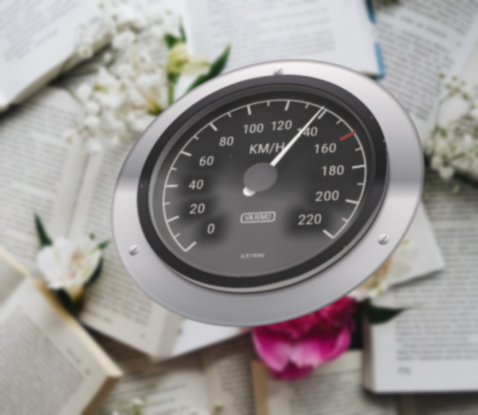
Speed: 140 km/h
